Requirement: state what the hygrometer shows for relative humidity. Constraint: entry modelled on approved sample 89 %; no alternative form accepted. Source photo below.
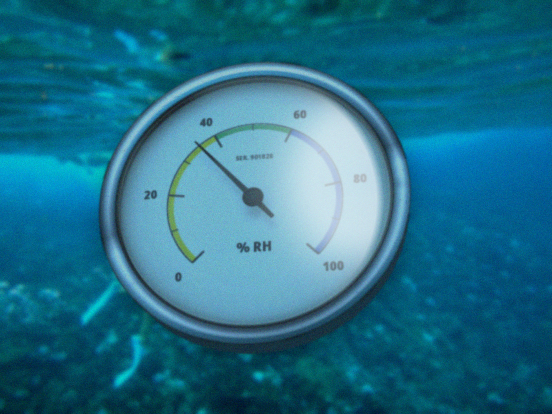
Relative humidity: 35 %
